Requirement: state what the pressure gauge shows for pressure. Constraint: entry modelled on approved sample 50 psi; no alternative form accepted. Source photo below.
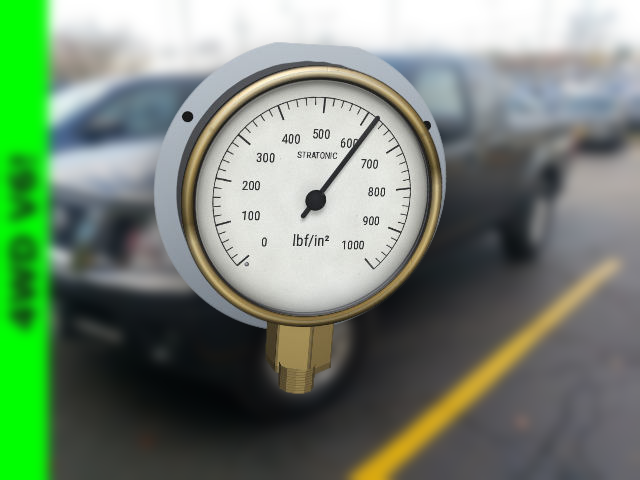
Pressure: 620 psi
